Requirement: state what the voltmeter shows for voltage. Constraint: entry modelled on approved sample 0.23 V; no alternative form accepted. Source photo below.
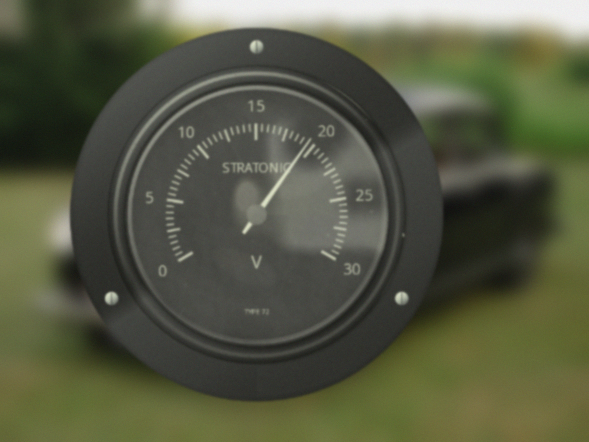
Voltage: 19.5 V
